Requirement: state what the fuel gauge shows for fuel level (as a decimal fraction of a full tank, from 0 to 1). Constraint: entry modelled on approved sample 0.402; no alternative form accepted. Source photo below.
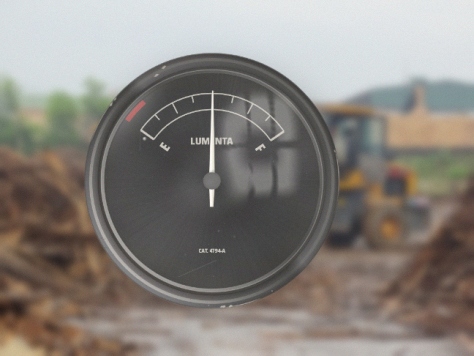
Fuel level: 0.5
